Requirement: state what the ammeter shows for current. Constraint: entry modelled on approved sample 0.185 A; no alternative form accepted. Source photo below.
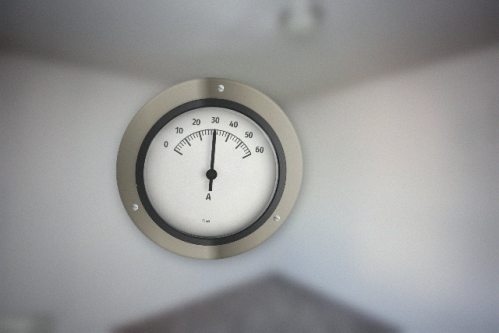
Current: 30 A
